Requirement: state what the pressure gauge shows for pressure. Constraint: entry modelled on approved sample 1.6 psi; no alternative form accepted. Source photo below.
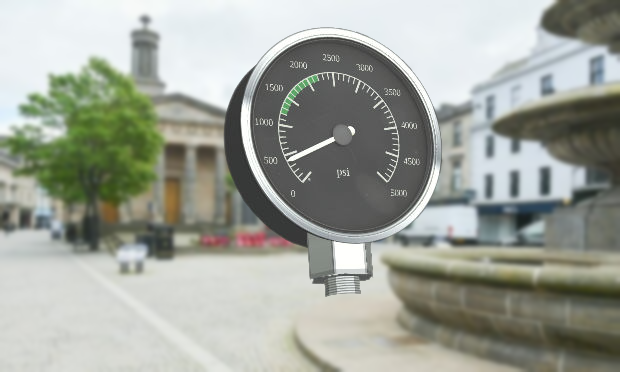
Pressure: 400 psi
